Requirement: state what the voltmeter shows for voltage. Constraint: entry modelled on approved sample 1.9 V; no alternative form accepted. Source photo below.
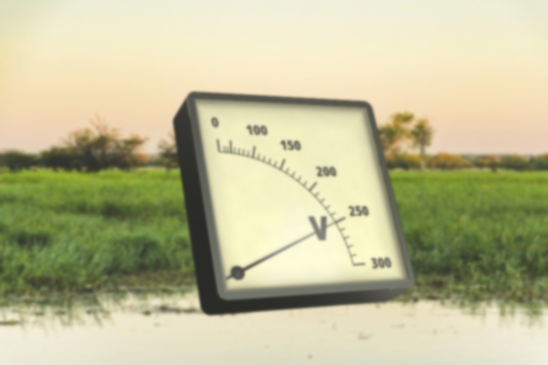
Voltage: 250 V
